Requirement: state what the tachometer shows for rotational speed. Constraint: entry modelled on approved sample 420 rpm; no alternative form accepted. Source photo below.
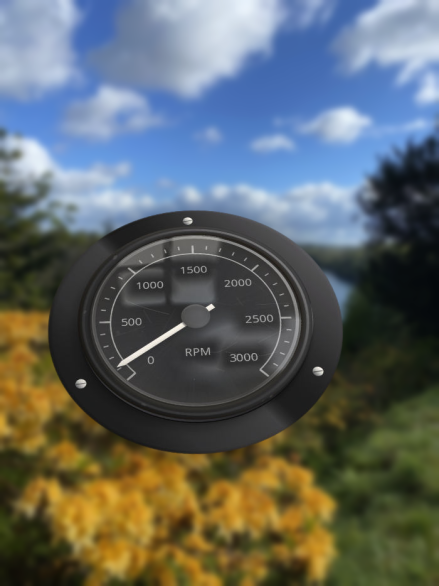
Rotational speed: 100 rpm
